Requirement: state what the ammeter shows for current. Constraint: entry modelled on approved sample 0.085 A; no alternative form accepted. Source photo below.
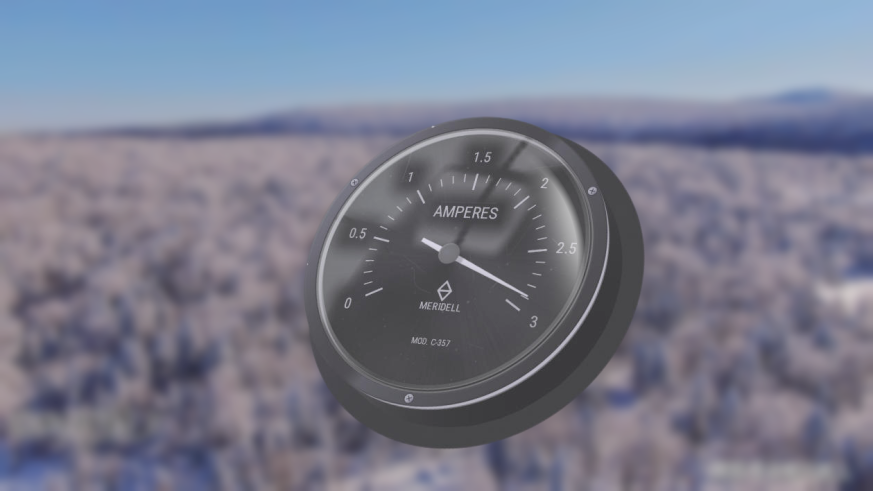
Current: 2.9 A
